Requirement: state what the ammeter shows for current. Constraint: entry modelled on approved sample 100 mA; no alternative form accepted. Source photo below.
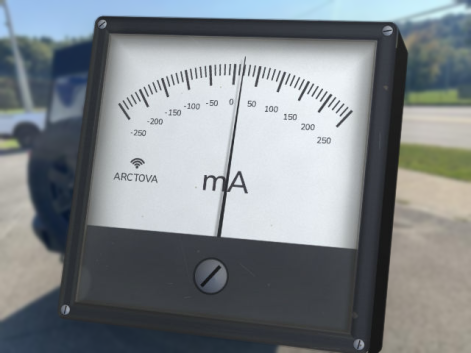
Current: 20 mA
